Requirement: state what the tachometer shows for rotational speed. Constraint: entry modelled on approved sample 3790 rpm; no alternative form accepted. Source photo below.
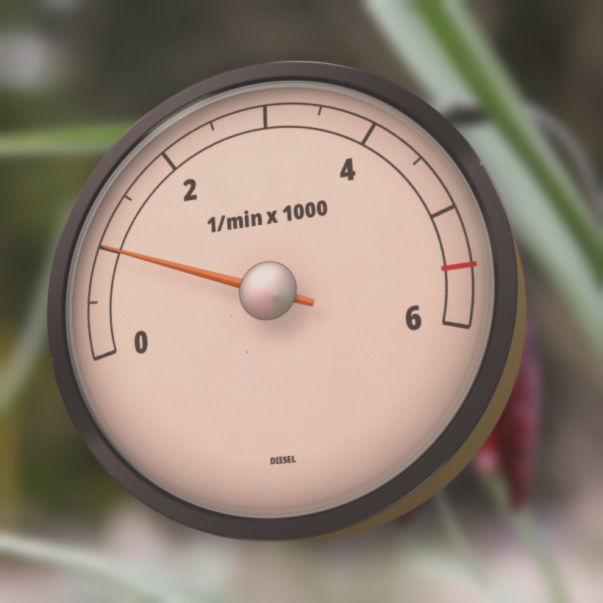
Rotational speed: 1000 rpm
